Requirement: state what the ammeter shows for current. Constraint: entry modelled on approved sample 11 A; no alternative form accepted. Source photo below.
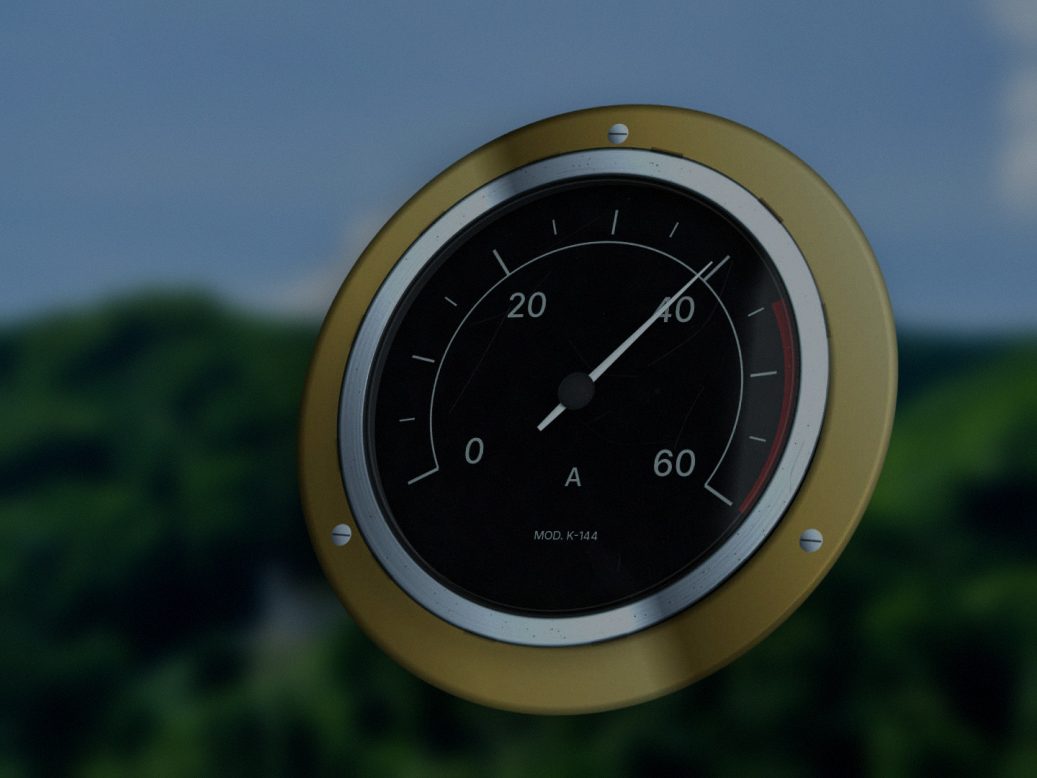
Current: 40 A
